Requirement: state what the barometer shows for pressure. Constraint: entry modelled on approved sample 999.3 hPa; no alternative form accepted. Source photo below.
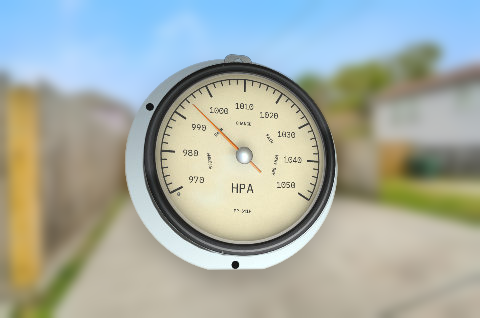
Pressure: 994 hPa
